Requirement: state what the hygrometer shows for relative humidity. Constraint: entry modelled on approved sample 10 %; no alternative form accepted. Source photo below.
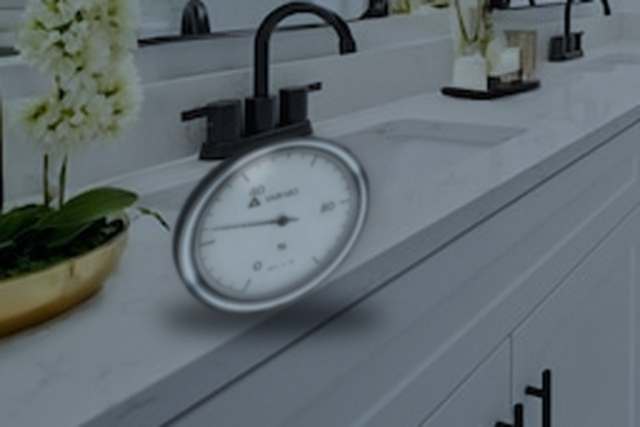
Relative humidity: 24 %
